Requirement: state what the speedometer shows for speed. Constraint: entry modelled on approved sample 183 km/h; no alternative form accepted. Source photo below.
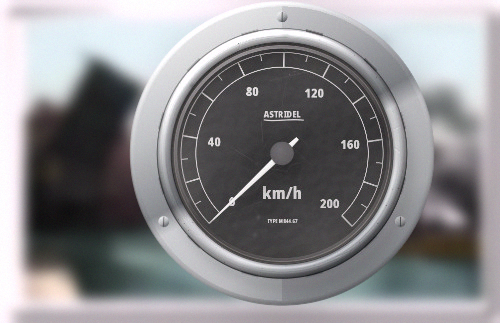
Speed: 0 km/h
